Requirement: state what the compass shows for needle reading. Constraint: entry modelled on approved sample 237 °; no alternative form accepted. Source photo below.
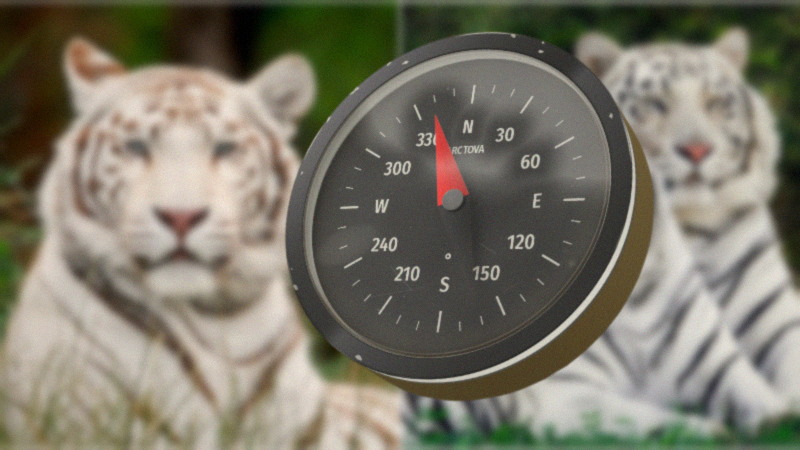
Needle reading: 340 °
